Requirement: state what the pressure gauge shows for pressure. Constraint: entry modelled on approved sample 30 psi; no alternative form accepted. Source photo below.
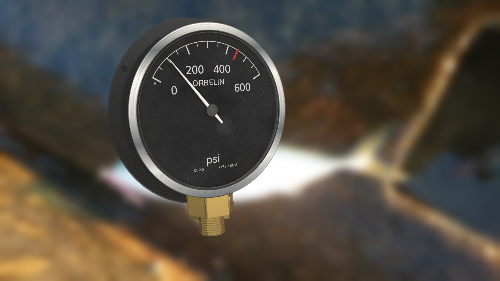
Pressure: 100 psi
